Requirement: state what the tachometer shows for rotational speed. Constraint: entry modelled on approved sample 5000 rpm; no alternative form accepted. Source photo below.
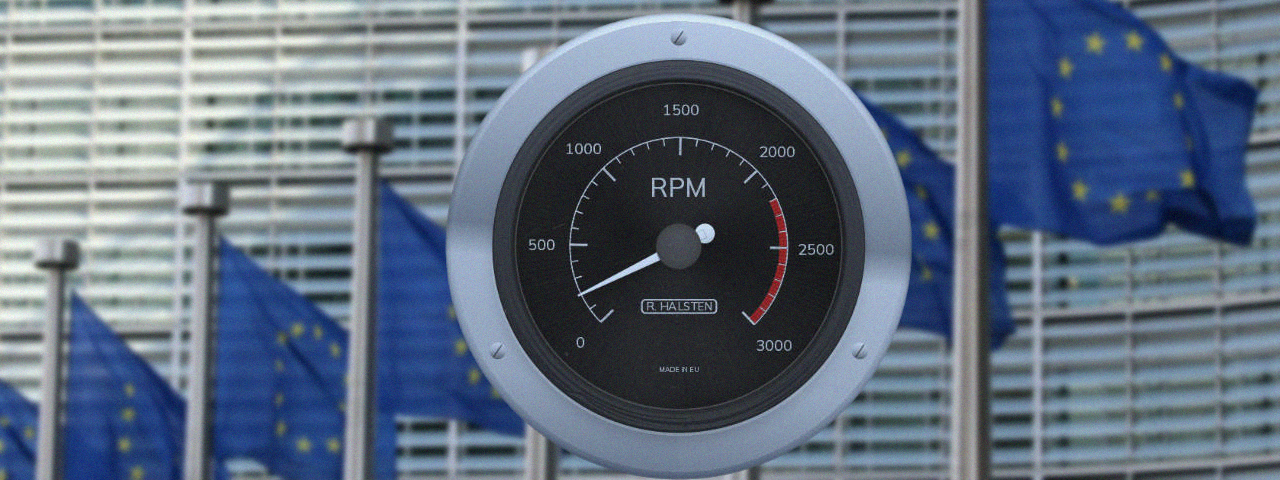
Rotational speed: 200 rpm
